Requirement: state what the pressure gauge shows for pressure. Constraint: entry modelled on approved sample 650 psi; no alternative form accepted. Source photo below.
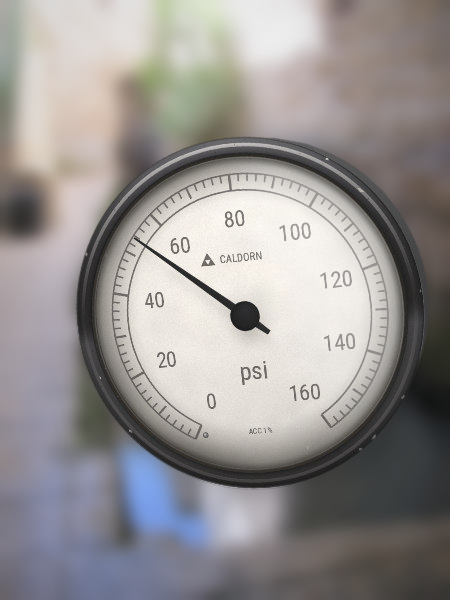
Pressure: 54 psi
